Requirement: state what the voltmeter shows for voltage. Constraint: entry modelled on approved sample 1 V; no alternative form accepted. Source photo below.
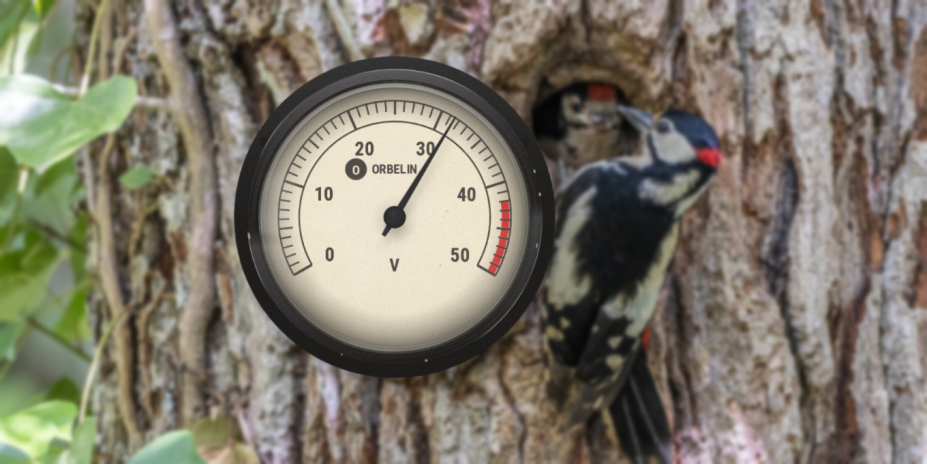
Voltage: 31.5 V
